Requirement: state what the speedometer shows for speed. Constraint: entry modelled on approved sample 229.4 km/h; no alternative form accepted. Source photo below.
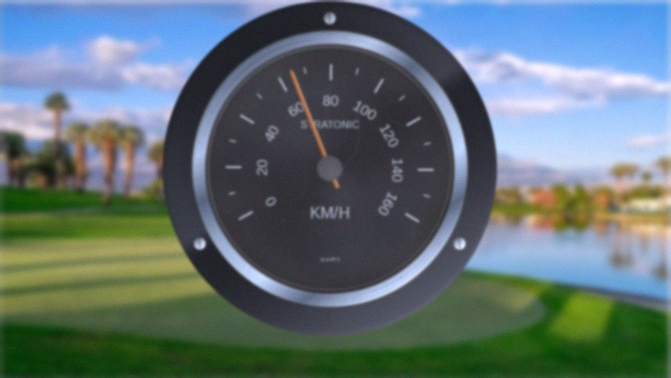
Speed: 65 km/h
